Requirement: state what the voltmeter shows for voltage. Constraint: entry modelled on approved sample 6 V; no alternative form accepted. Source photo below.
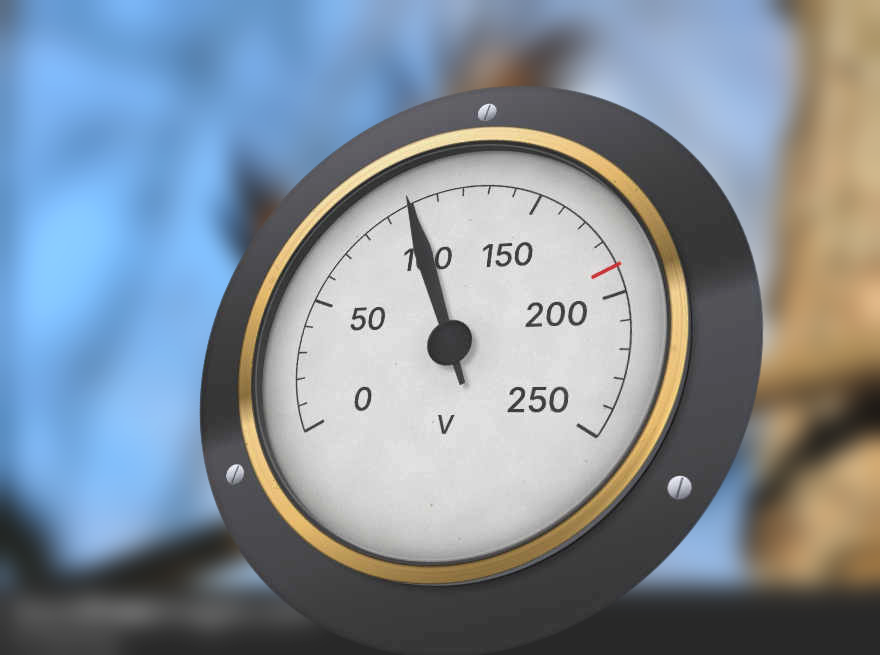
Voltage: 100 V
